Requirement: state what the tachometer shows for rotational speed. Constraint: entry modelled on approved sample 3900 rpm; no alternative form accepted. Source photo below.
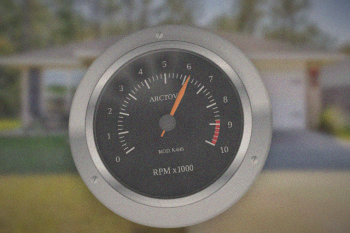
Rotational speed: 6200 rpm
